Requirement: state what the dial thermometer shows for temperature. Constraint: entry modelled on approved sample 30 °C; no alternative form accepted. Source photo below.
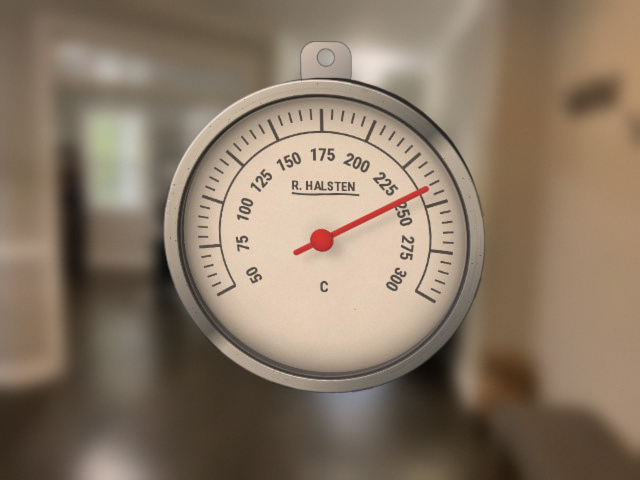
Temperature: 240 °C
